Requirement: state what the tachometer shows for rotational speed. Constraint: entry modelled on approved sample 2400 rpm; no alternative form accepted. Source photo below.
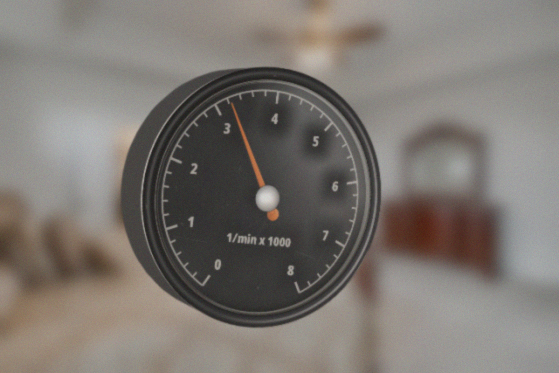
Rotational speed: 3200 rpm
